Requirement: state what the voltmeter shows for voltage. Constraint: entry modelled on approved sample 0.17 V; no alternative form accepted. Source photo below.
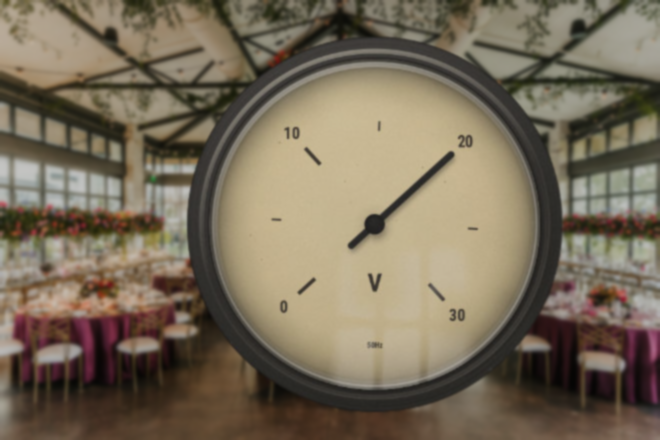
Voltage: 20 V
